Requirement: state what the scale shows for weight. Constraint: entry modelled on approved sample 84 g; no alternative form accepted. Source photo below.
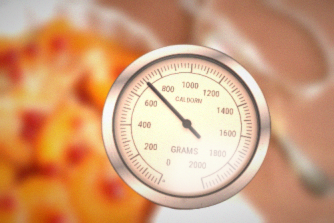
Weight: 700 g
